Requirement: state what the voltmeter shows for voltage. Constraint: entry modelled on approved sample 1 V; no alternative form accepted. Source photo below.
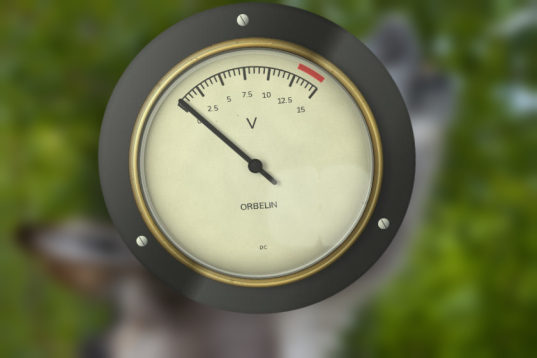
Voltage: 0.5 V
